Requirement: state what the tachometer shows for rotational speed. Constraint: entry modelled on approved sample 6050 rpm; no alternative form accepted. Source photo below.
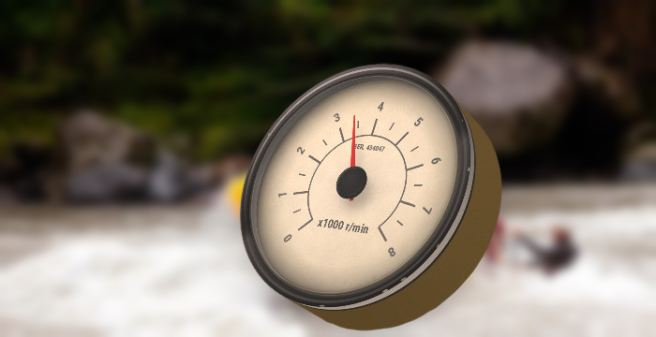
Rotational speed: 3500 rpm
